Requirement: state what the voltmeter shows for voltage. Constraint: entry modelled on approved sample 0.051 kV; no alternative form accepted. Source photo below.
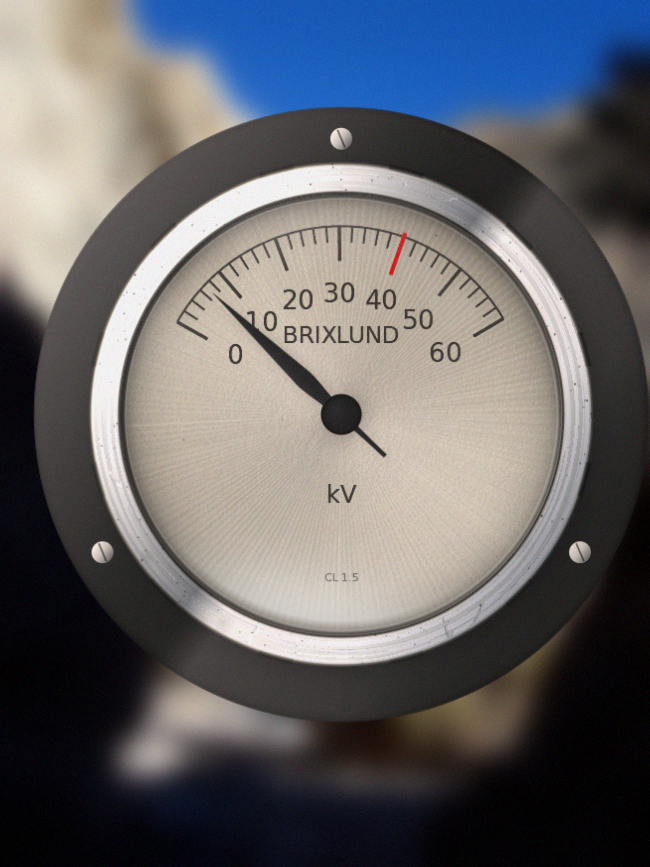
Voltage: 7 kV
